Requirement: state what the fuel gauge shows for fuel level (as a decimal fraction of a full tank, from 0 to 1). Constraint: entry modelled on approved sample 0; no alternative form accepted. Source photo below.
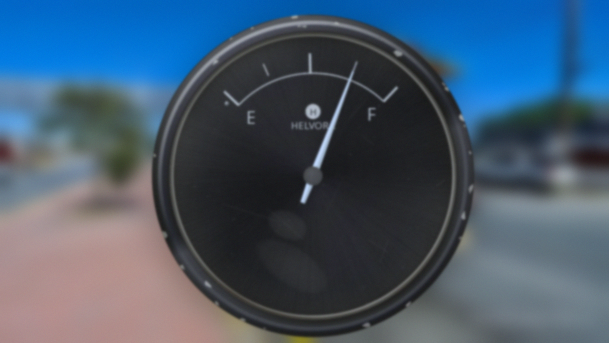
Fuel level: 0.75
